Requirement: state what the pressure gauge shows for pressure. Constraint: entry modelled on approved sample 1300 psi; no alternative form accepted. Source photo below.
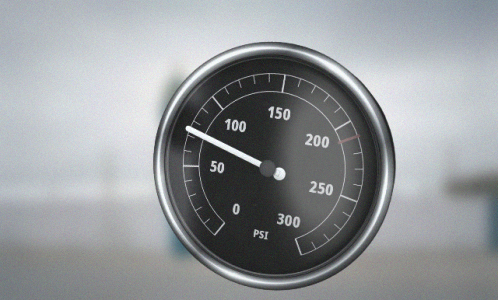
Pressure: 75 psi
